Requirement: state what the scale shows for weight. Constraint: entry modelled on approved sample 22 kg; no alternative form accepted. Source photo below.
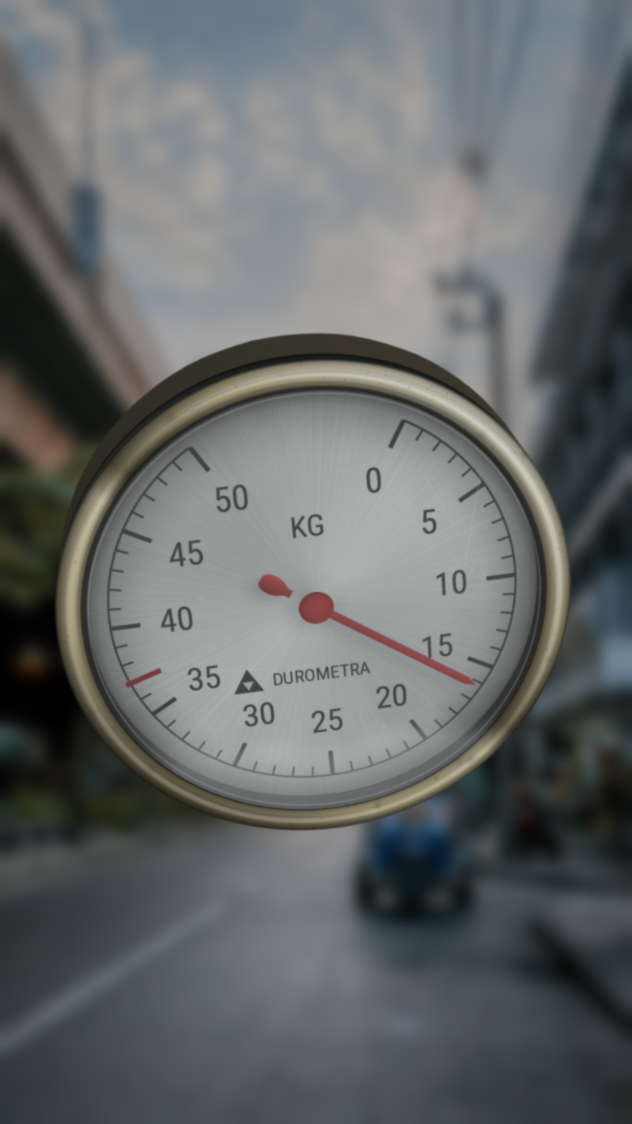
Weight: 16 kg
